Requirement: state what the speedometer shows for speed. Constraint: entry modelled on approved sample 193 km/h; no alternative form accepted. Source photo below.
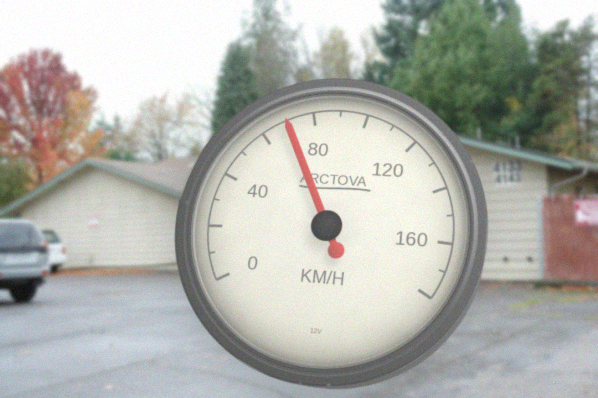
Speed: 70 km/h
